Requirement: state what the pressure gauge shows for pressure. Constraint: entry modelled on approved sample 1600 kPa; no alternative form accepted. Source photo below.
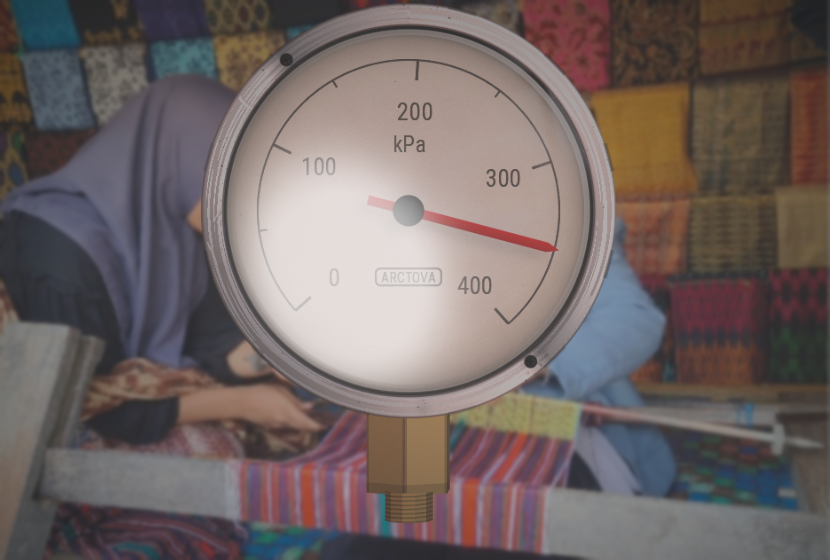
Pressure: 350 kPa
